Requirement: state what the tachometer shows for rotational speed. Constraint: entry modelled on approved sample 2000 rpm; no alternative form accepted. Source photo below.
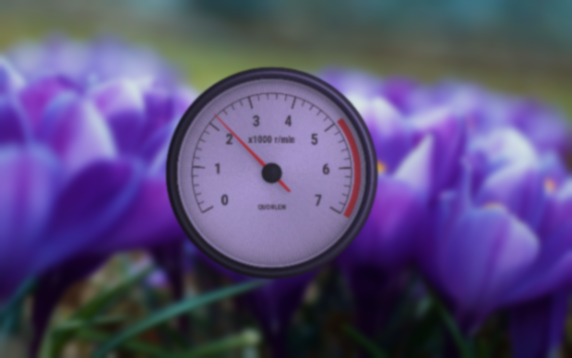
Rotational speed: 2200 rpm
